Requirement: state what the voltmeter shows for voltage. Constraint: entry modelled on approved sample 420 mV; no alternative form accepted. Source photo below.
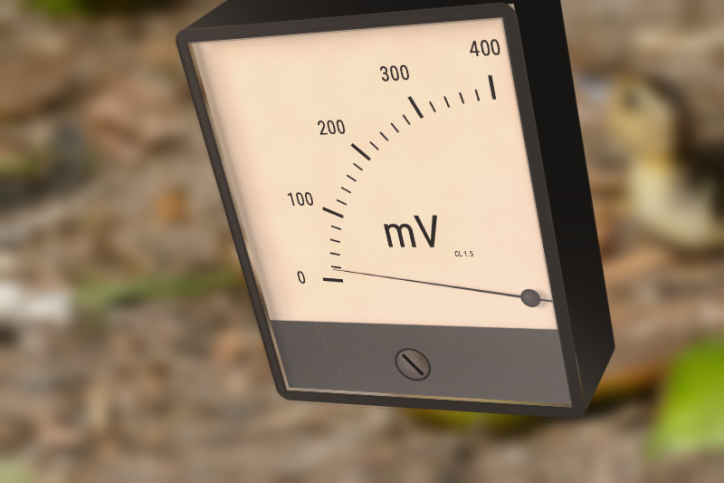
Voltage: 20 mV
